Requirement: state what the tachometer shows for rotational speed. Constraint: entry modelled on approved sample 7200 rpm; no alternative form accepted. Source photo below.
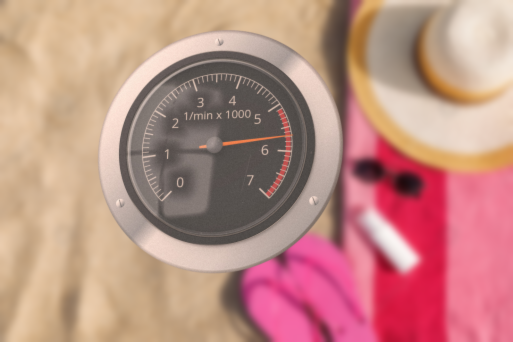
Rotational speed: 5700 rpm
